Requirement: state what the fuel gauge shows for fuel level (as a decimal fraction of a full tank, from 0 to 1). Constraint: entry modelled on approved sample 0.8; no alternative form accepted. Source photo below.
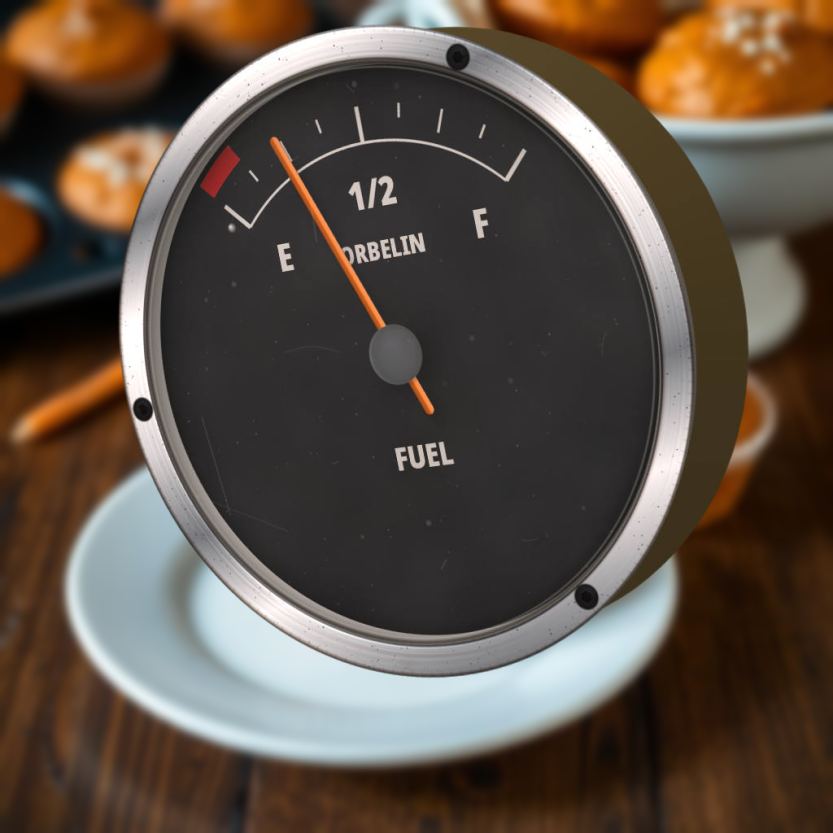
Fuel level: 0.25
